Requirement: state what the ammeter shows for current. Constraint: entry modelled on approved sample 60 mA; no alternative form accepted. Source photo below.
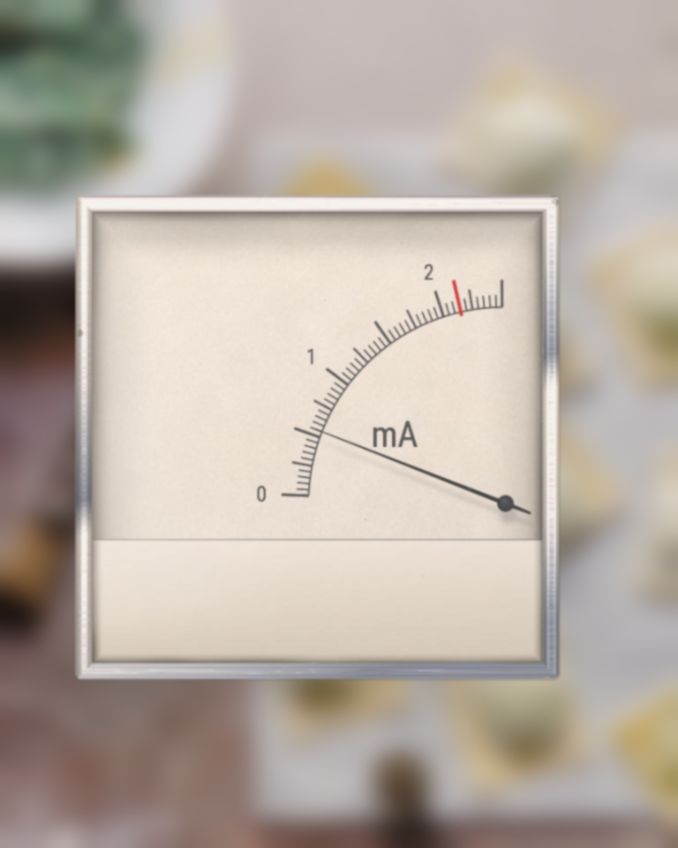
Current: 0.55 mA
